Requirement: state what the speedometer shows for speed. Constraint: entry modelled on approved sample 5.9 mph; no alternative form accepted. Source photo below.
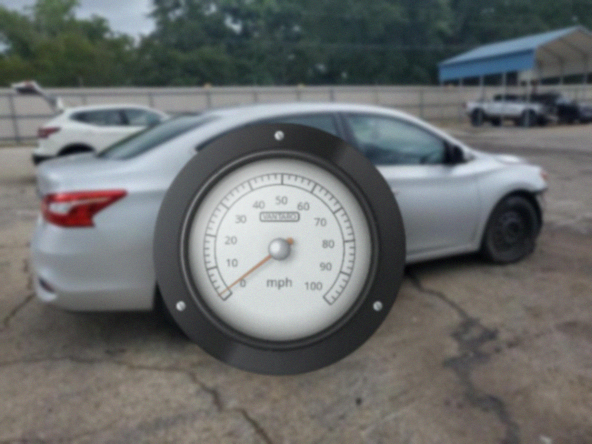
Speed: 2 mph
